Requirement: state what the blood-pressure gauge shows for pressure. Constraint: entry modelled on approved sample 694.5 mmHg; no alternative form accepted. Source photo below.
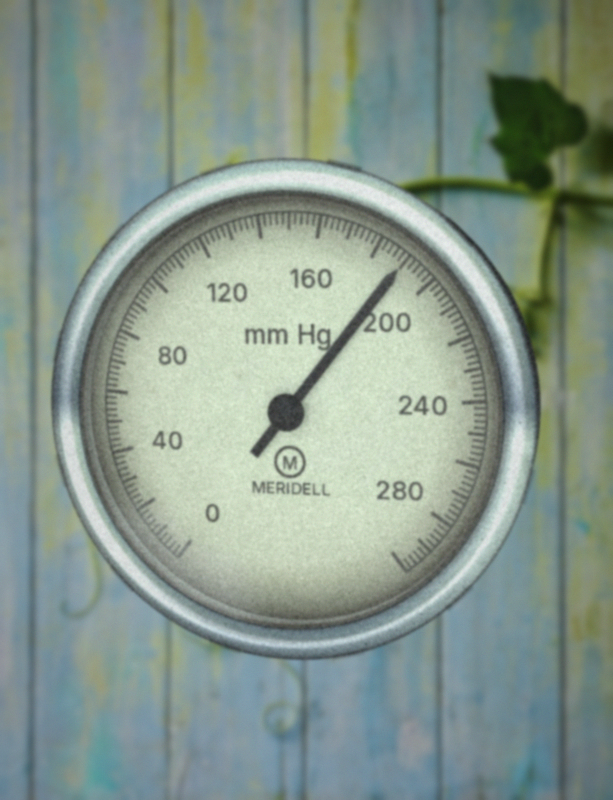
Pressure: 190 mmHg
